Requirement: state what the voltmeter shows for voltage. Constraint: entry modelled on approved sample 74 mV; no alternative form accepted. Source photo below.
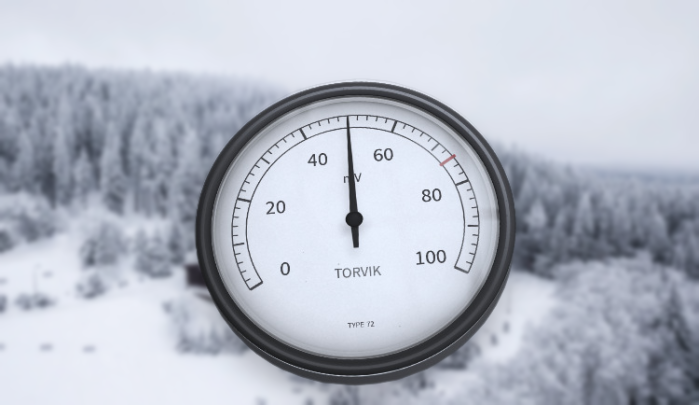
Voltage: 50 mV
